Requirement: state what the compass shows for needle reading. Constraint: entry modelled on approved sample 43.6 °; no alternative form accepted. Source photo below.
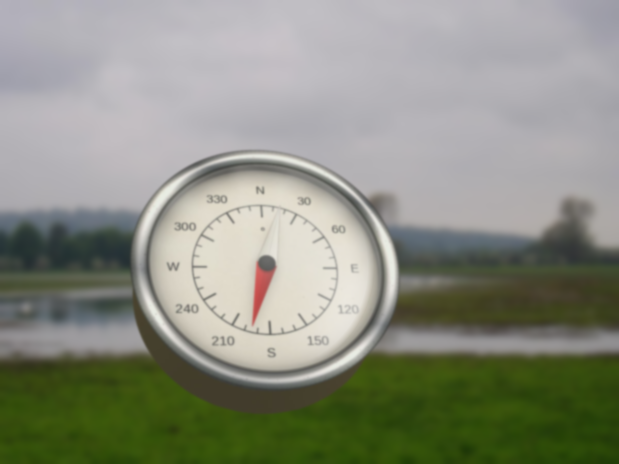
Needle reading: 195 °
